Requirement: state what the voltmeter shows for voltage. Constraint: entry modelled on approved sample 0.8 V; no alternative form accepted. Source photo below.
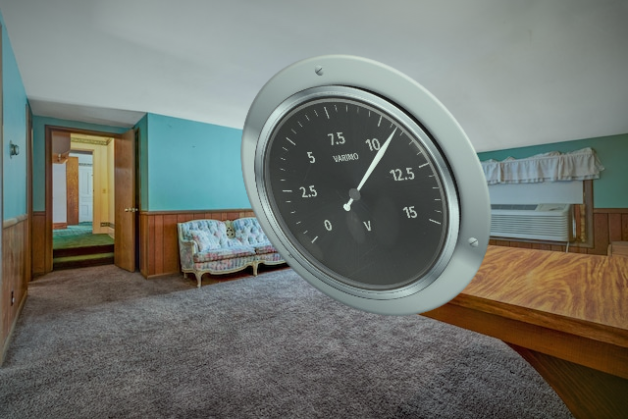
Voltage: 10.75 V
